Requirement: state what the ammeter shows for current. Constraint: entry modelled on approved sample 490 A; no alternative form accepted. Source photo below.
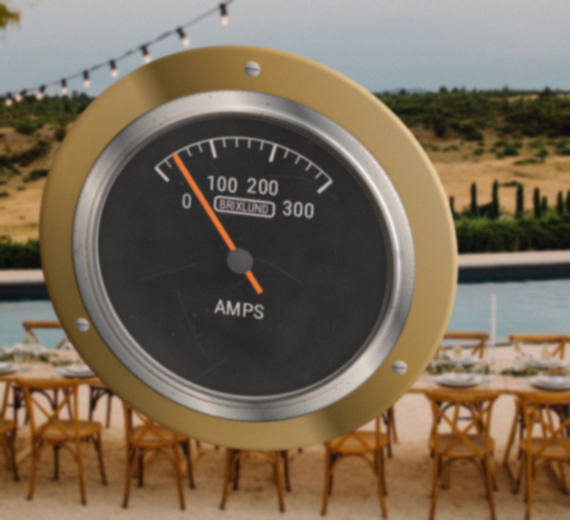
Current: 40 A
